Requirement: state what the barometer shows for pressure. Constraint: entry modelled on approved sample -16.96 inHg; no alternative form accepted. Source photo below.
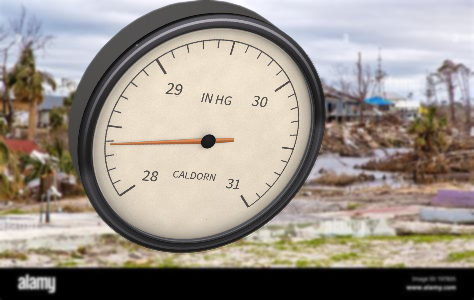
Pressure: 28.4 inHg
